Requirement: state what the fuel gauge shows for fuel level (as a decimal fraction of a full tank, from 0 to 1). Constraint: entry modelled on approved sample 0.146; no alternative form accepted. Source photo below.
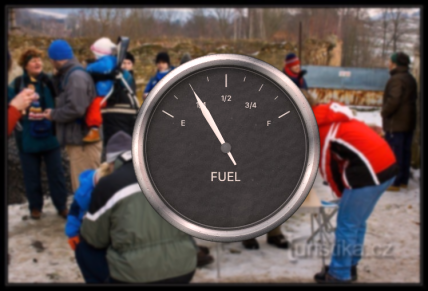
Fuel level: 0.25
